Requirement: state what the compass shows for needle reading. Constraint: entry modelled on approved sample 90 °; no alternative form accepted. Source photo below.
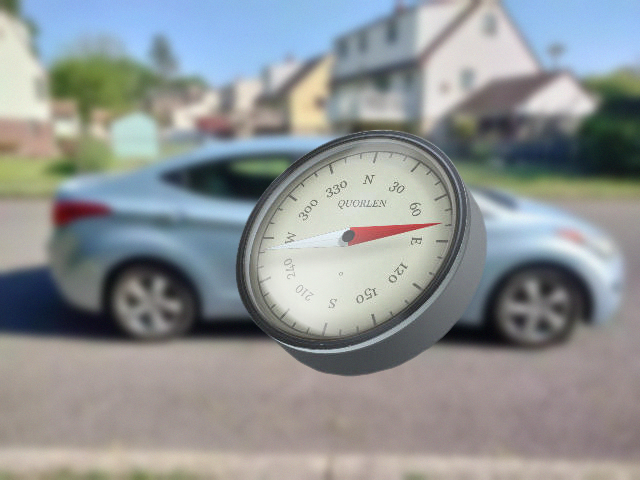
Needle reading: 80 °
